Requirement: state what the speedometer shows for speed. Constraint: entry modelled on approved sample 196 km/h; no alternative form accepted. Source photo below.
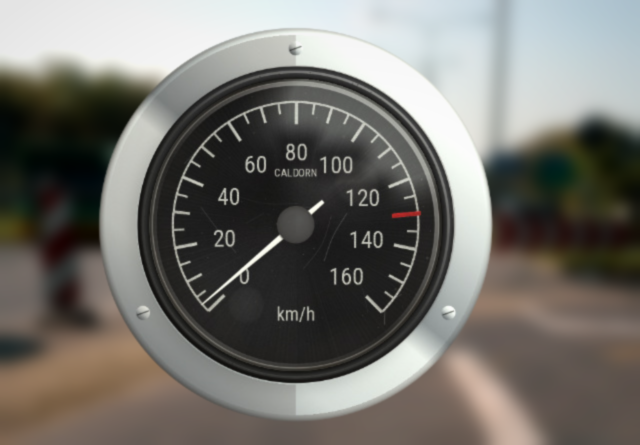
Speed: 2.5 km/h
